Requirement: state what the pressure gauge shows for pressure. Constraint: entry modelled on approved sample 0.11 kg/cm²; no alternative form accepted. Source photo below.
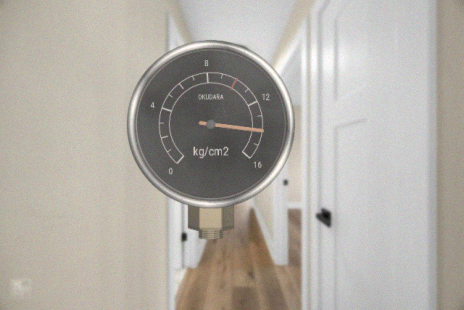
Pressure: 14 kg/cm²
